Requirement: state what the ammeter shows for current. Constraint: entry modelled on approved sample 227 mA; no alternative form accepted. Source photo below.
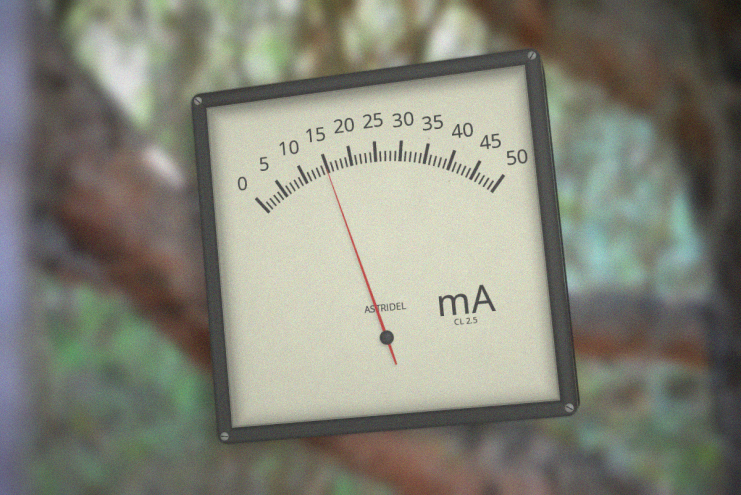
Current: 15 mA
